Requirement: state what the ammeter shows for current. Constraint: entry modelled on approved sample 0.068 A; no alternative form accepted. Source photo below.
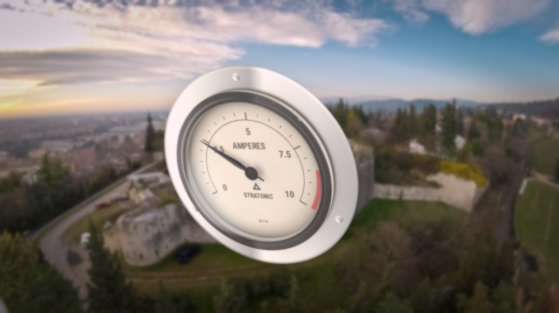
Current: 2.5 A
